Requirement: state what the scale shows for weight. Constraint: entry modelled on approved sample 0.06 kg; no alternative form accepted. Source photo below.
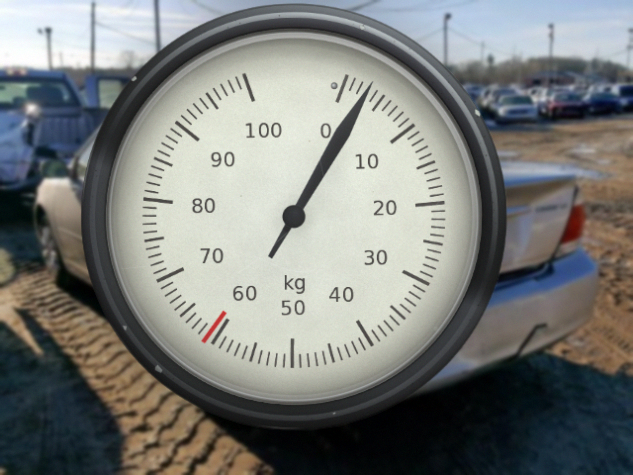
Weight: 3 kg
